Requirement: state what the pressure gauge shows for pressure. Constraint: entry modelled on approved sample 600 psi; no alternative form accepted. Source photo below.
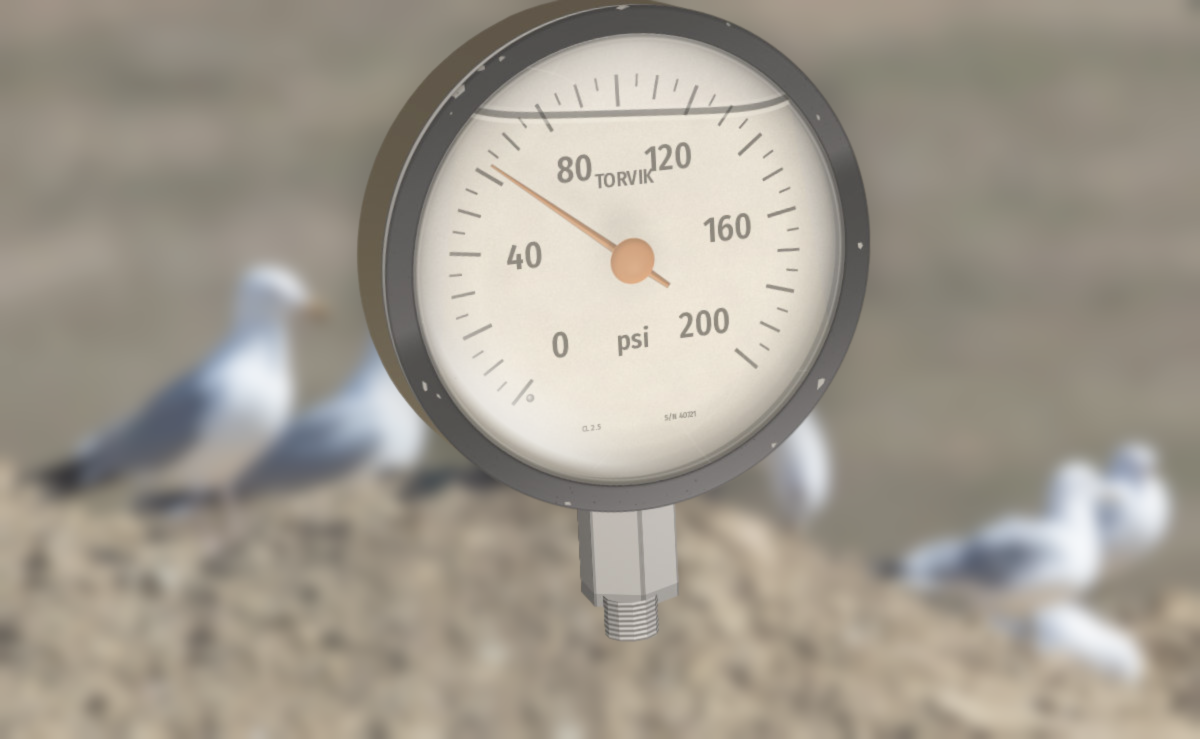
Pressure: 62.5 psi
